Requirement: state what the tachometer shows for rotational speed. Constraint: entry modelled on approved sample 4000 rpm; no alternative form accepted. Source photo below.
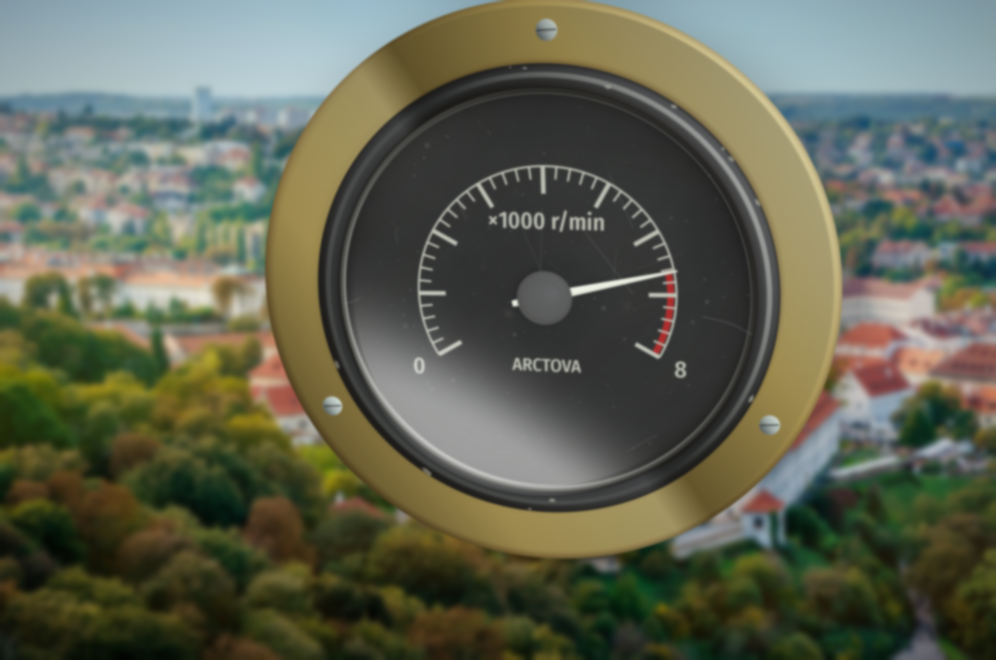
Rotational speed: 6600 rpm
